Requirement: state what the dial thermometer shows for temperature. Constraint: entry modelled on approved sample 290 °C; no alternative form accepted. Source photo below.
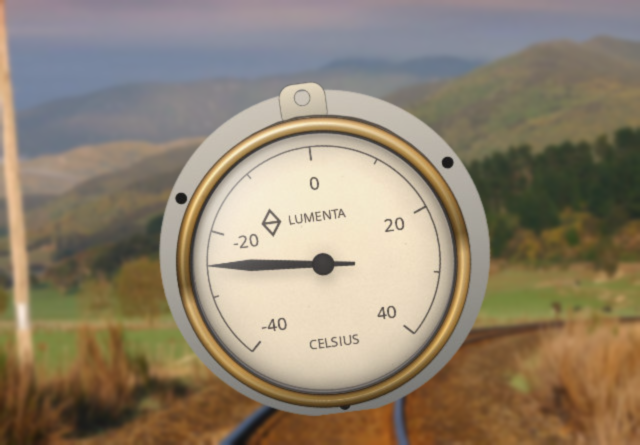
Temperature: -25 °C
